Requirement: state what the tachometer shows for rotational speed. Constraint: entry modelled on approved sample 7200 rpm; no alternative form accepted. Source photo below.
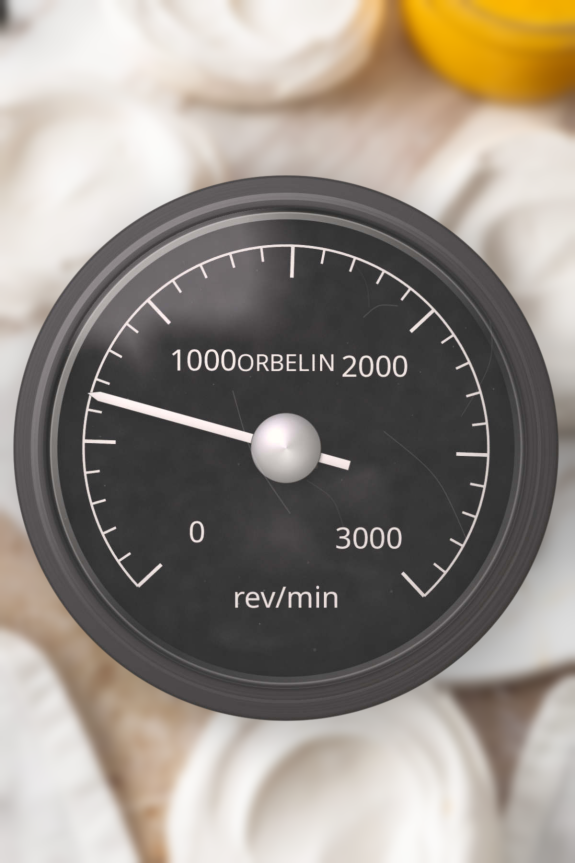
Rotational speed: 650 rpm
